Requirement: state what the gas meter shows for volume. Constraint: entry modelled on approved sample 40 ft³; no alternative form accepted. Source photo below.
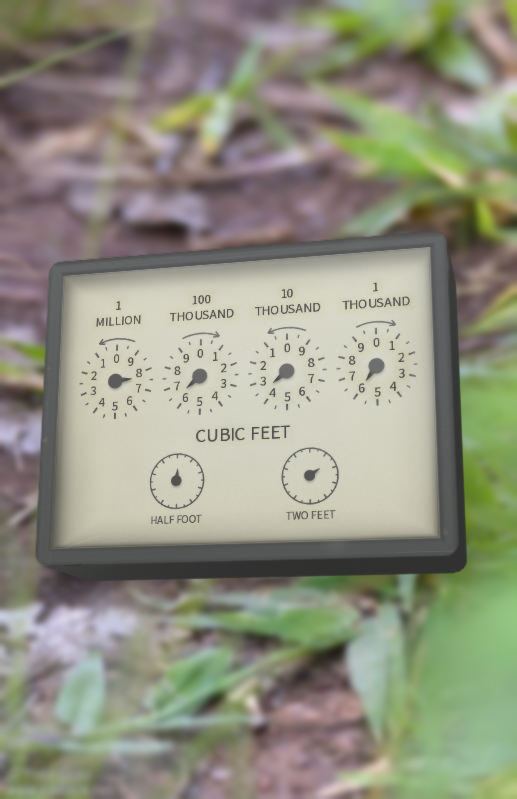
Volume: 763600 ft³
